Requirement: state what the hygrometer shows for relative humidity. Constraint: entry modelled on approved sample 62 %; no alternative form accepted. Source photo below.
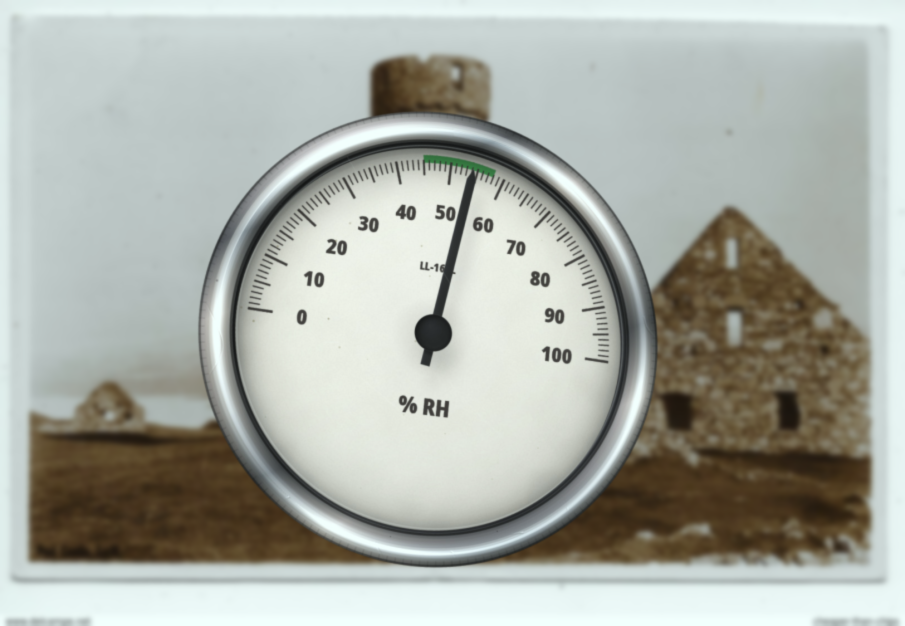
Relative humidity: 54 %
